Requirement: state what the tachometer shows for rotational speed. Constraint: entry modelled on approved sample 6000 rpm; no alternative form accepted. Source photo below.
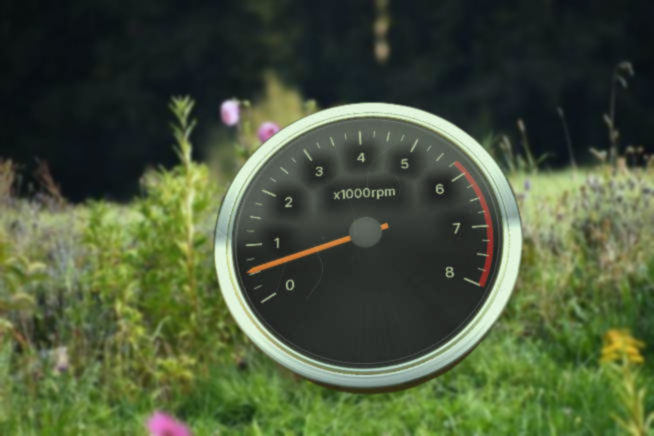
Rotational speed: 500 rpm
